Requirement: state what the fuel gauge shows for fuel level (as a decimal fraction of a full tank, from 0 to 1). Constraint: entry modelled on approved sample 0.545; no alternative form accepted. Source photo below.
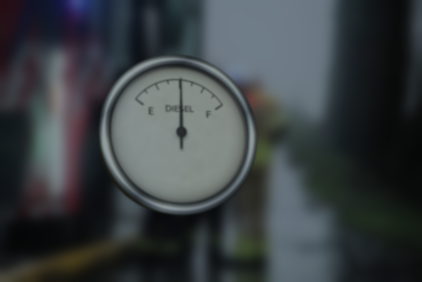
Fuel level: 0.5
